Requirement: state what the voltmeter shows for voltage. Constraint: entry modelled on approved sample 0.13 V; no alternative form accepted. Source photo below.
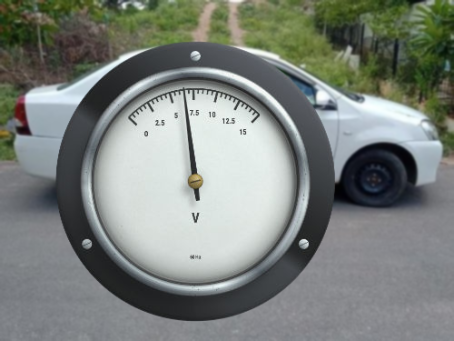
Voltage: 6.5 V
